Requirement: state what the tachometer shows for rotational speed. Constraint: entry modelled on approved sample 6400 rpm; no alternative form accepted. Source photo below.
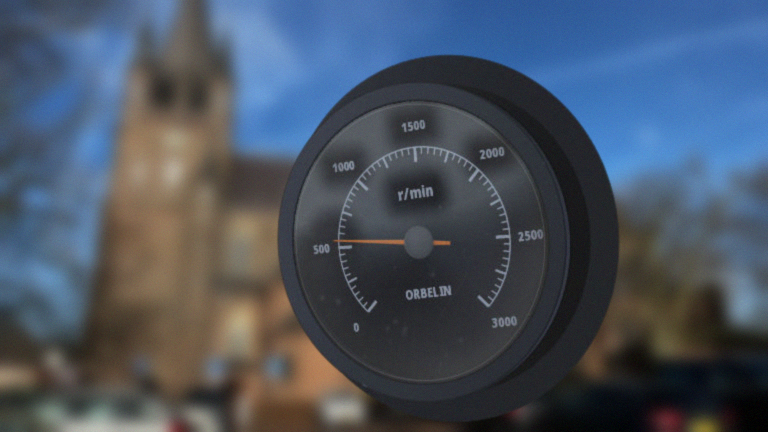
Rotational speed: 550 rpm
